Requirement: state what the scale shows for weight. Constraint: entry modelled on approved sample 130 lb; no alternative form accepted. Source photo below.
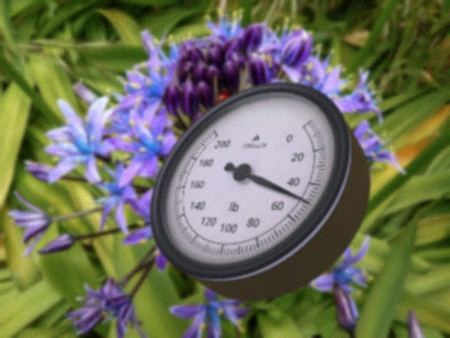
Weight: 50 lb
